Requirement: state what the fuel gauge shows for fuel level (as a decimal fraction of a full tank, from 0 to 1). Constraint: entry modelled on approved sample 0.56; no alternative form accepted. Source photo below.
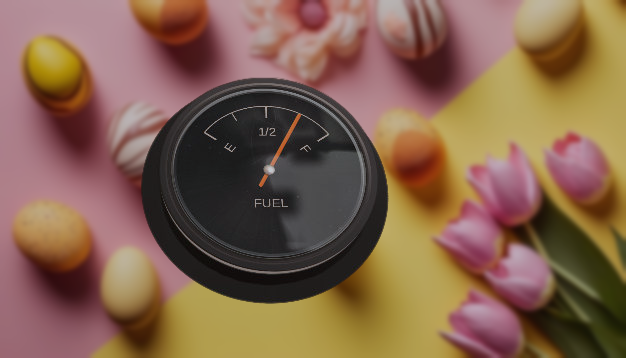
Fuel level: 0.75
